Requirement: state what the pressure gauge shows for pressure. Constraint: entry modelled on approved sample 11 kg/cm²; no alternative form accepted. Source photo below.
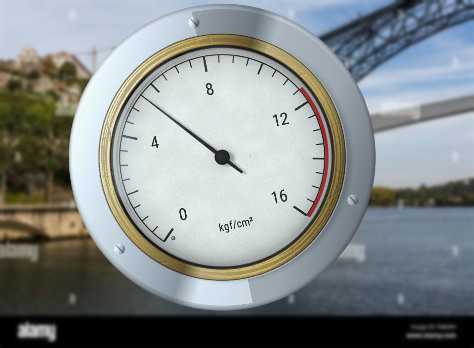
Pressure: 5.5 kg/cm²
